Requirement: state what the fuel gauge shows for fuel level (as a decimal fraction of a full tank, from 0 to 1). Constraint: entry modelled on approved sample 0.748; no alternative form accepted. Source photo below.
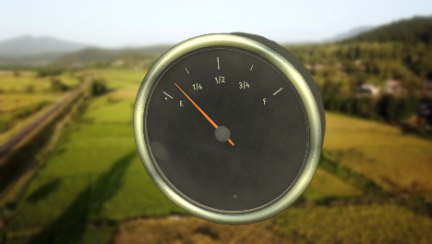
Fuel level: 0.125
